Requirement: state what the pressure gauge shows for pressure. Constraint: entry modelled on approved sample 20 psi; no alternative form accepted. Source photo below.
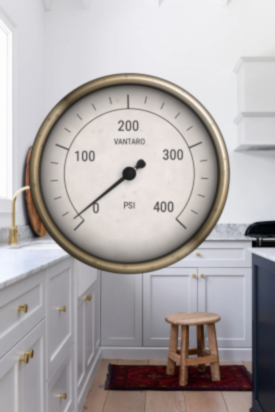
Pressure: 10 psi
